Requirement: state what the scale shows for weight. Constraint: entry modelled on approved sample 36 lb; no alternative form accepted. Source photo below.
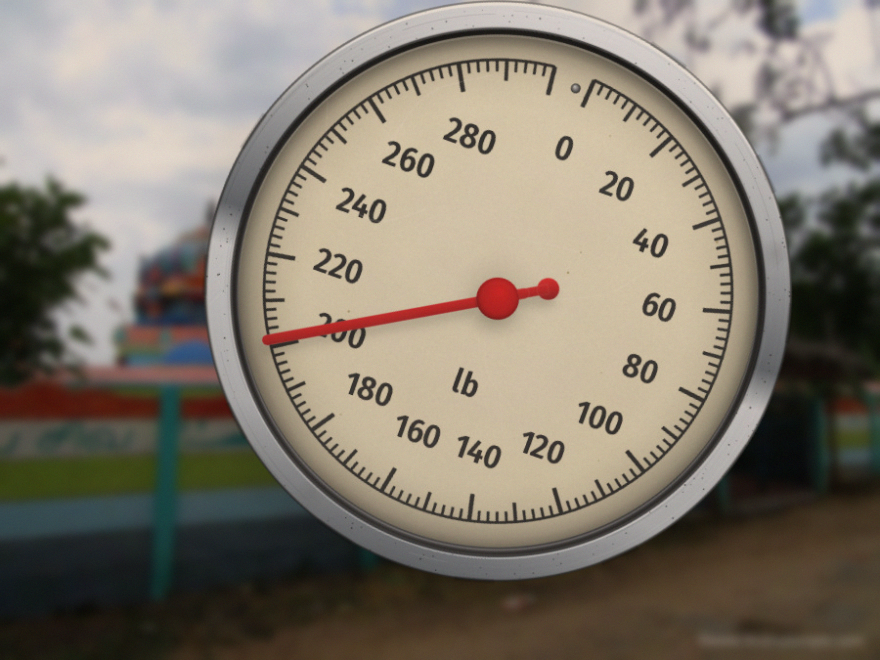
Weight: 202 lb
